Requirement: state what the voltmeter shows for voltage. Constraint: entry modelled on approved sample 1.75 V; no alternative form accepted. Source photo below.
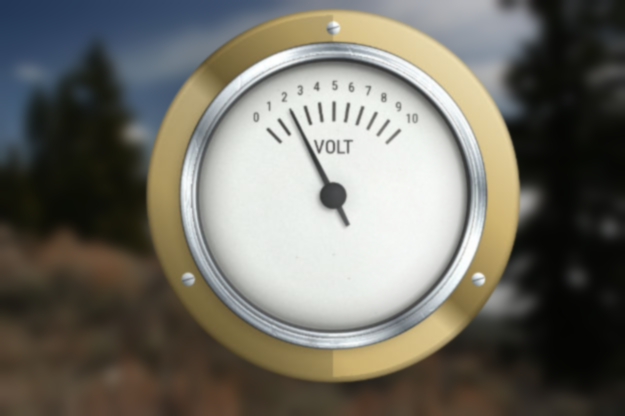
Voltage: 2 V
